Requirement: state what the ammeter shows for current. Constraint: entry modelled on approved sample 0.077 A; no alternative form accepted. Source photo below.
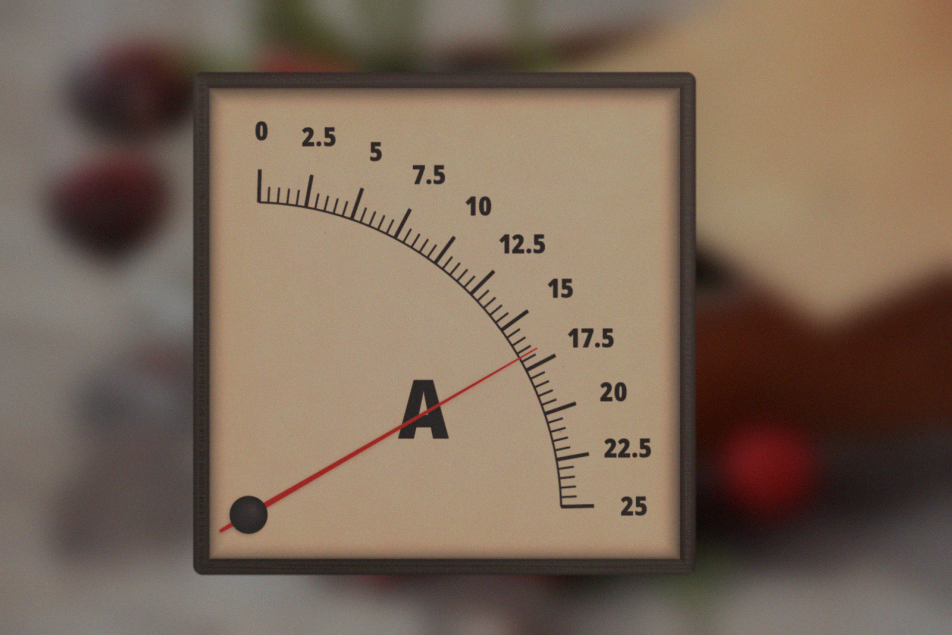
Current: 16.75 A
